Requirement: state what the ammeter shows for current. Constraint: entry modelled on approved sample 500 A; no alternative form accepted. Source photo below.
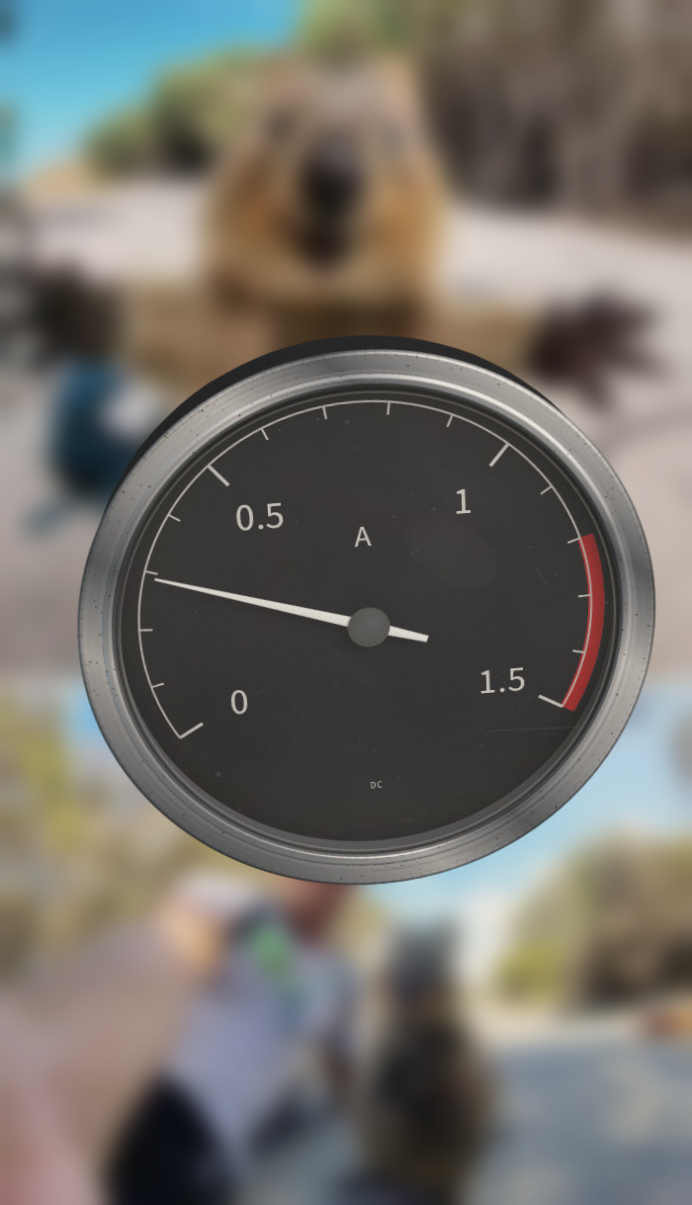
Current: 0.3 A
